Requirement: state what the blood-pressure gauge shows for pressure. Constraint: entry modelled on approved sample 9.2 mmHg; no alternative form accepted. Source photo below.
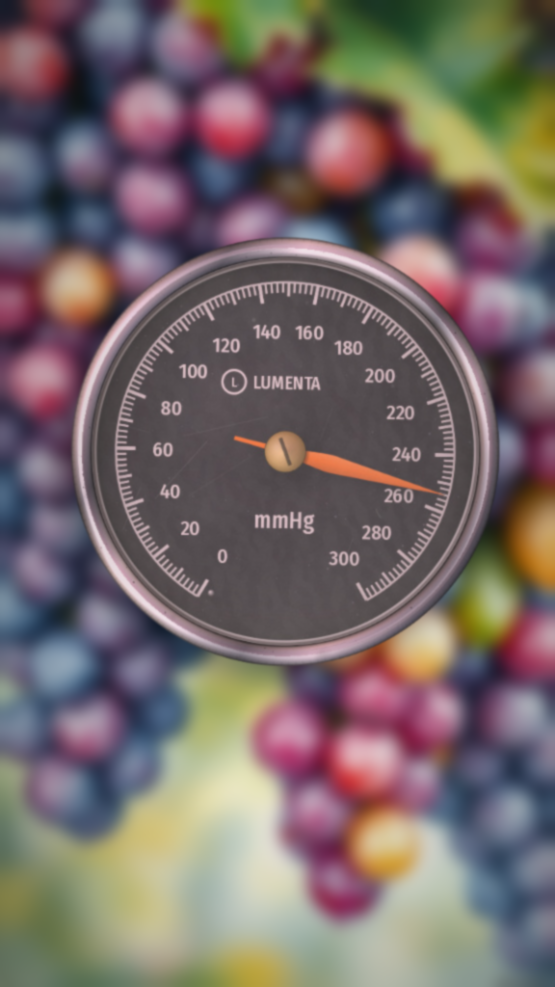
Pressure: 254 mmHg
